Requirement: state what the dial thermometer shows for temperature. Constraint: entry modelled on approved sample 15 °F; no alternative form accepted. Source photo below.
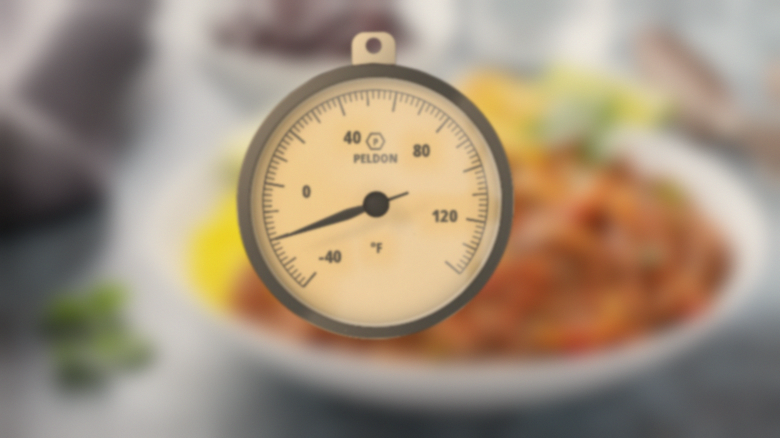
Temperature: -20 °F
